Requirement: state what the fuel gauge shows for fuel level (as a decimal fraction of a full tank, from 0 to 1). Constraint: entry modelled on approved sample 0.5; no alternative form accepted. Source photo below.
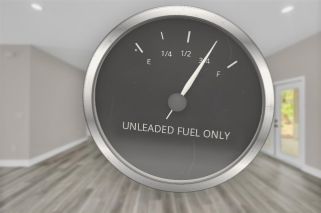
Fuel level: 0.75
